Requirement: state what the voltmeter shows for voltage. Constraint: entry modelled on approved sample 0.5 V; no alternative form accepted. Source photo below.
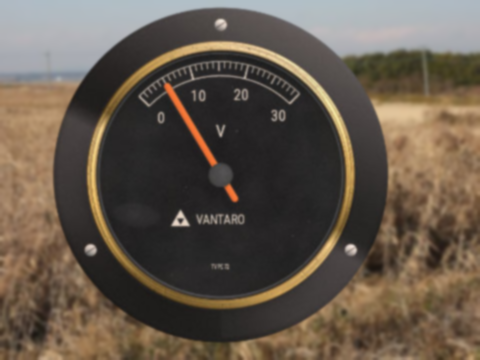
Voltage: 5 V
